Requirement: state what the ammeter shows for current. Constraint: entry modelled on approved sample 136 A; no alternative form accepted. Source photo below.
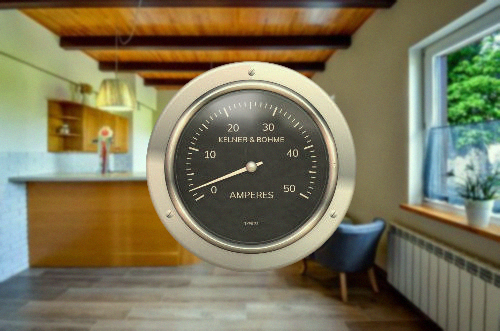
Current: 2 A
